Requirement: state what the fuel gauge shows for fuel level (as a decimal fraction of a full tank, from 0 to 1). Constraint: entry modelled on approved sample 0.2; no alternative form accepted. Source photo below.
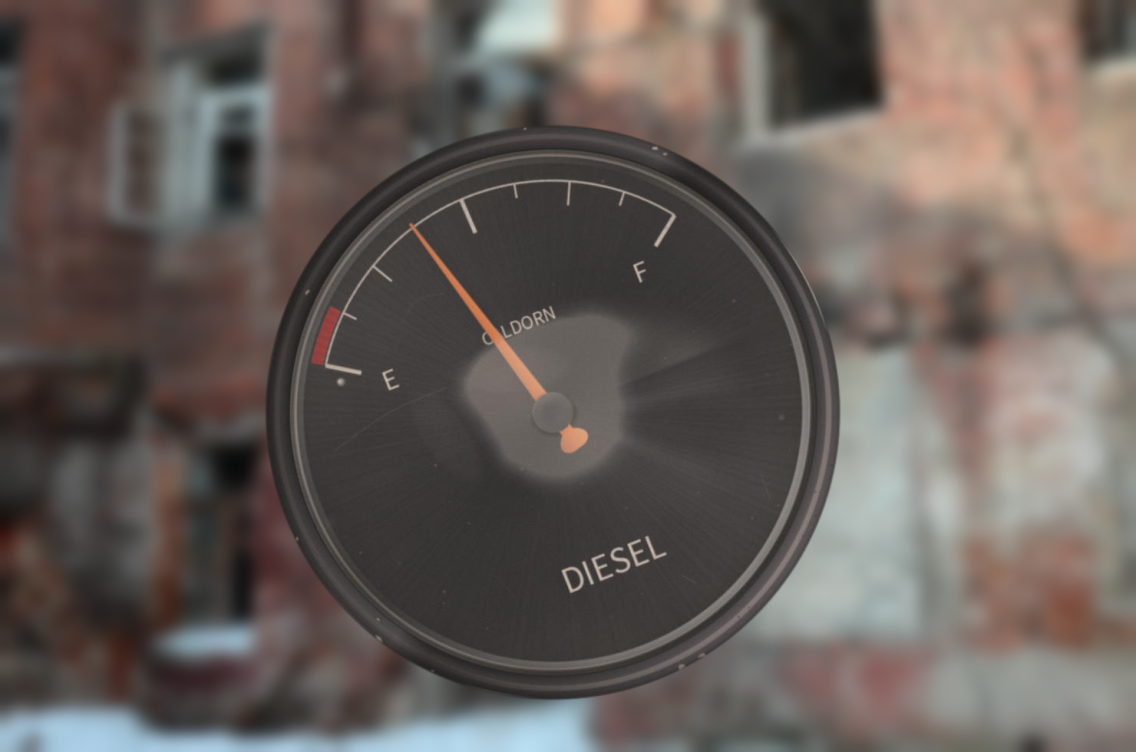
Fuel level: 0.375
